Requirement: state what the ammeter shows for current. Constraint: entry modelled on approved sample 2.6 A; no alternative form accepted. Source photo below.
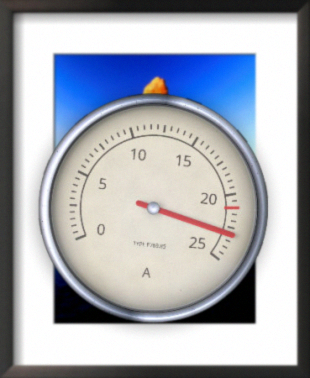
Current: 23 A
